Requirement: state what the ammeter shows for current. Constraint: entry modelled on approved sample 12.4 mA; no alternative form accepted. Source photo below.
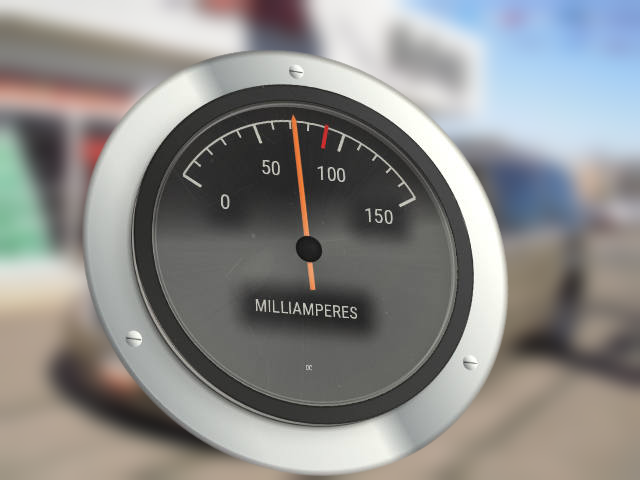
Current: 70 mA
